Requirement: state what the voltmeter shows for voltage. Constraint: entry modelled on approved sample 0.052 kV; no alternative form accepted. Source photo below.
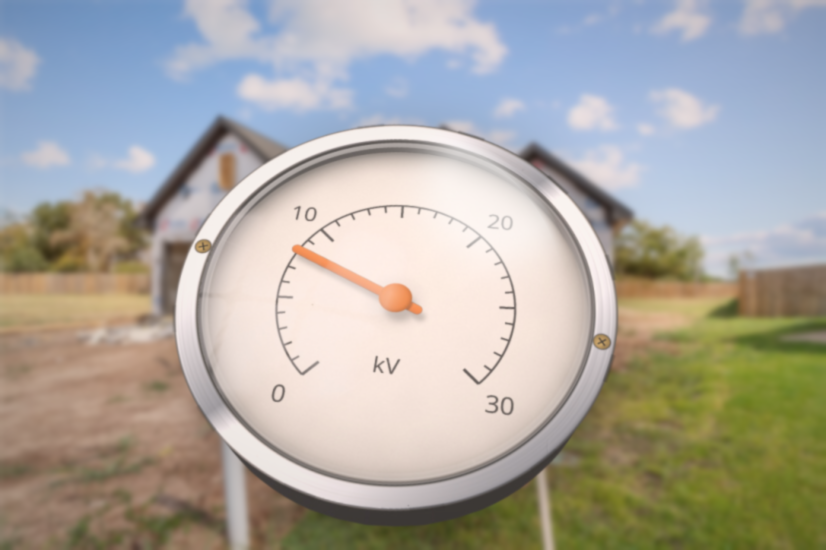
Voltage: 8 kV
